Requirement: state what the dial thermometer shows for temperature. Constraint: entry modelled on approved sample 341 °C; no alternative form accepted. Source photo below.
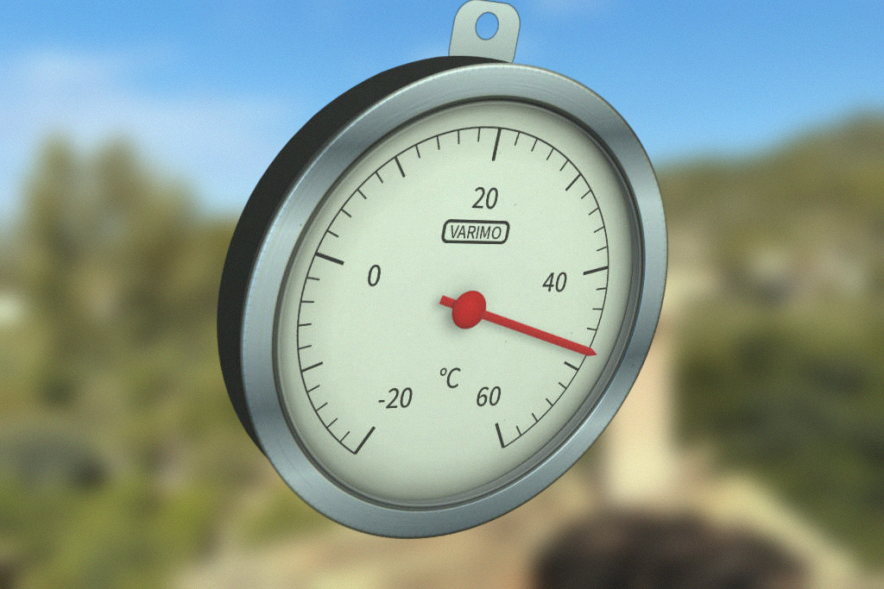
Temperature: 48 °C
